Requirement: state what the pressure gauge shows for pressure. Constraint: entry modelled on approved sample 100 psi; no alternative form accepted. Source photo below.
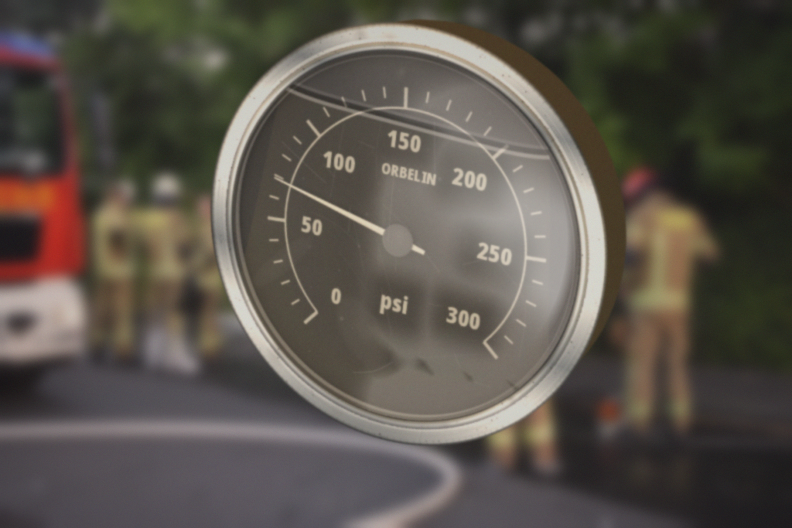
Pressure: 70 psi
